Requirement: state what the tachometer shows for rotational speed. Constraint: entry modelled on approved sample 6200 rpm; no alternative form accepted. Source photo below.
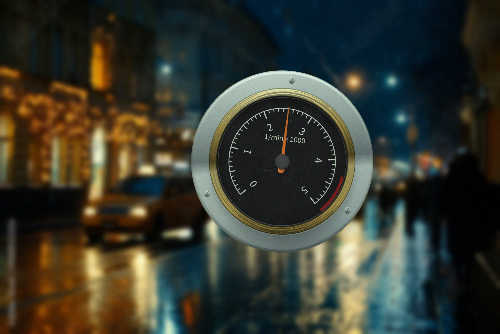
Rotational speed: 2500 rpm
